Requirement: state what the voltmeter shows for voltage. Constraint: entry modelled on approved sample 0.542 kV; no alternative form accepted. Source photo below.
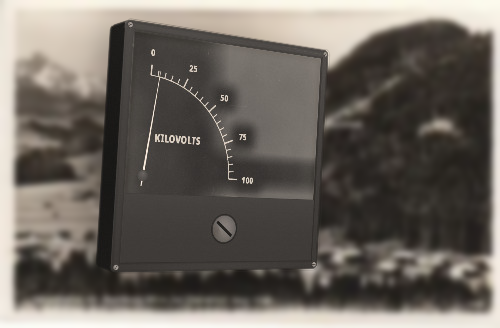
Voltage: 5 kV
